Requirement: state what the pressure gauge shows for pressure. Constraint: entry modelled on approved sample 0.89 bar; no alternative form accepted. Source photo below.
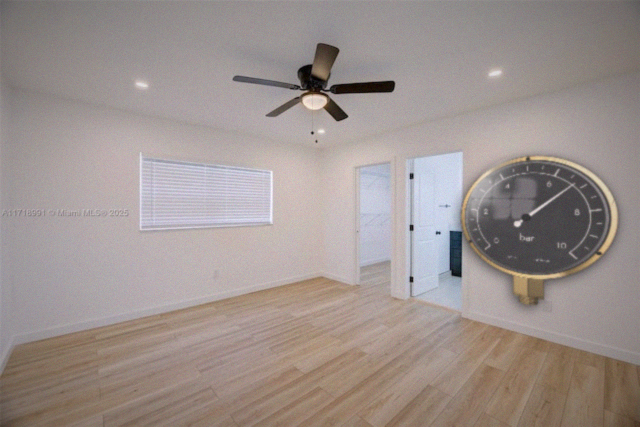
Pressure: 6.75 bar
